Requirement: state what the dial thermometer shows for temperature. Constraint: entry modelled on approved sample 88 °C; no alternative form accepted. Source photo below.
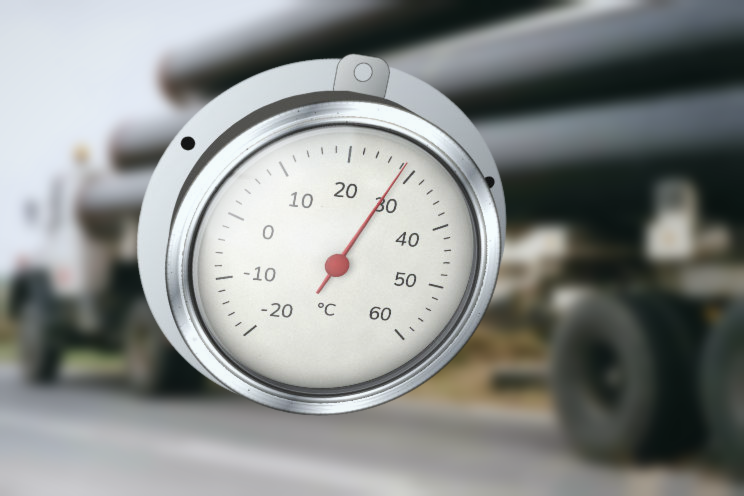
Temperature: 28 °C
